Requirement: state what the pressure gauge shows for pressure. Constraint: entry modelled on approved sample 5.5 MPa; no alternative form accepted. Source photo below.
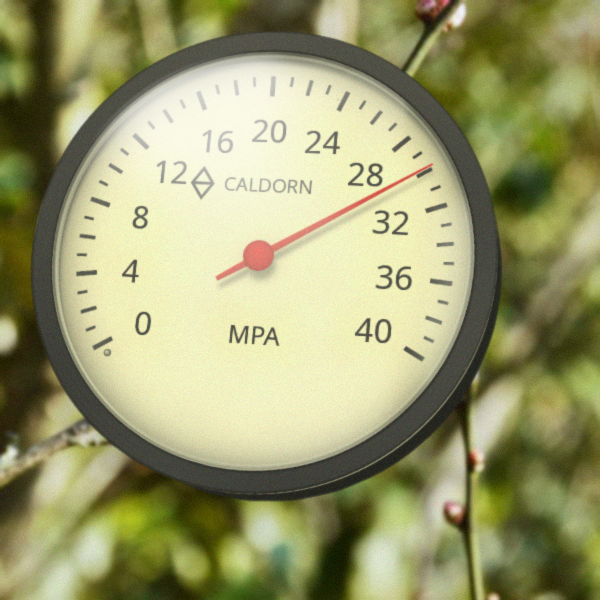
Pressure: 30 MPa
